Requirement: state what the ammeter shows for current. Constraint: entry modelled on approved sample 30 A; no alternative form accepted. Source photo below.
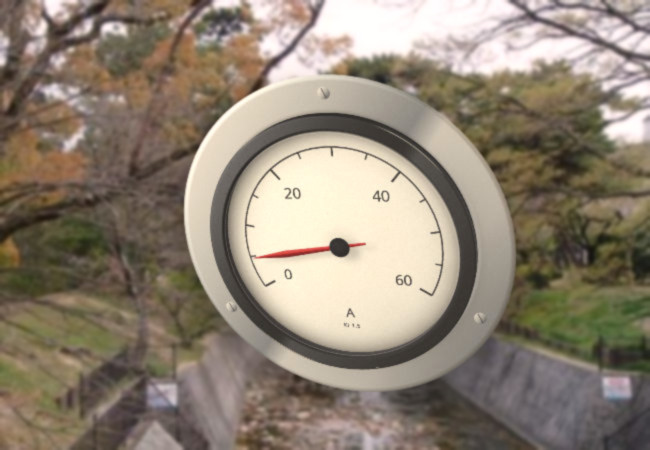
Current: 5 A
